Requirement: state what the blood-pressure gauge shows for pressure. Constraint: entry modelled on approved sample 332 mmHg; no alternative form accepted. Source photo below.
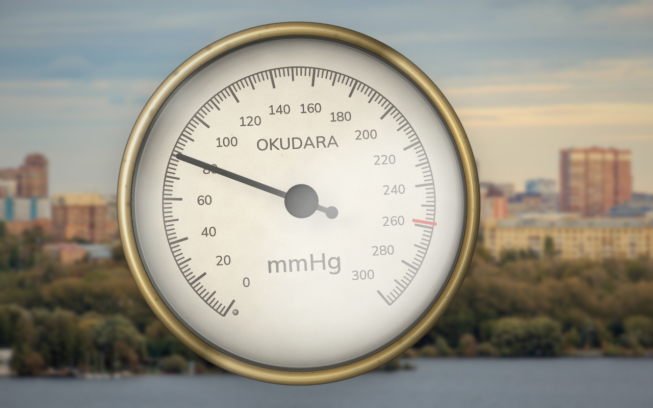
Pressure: 80 mmHg
